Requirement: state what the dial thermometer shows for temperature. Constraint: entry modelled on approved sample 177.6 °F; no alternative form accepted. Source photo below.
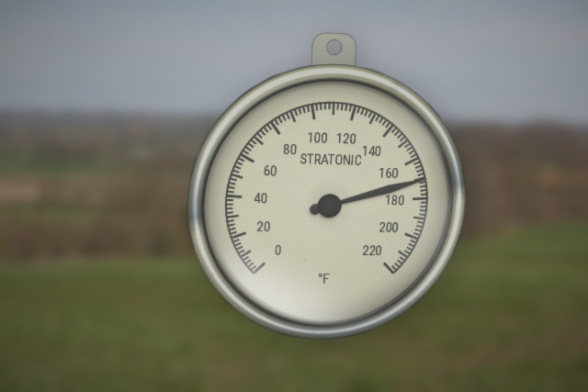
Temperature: 170 °F
